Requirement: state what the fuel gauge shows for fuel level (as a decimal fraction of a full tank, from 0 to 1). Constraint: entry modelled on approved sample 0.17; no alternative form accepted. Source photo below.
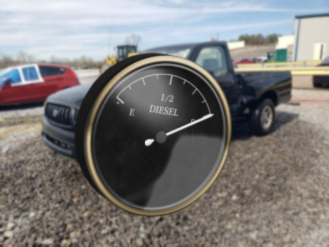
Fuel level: 1
